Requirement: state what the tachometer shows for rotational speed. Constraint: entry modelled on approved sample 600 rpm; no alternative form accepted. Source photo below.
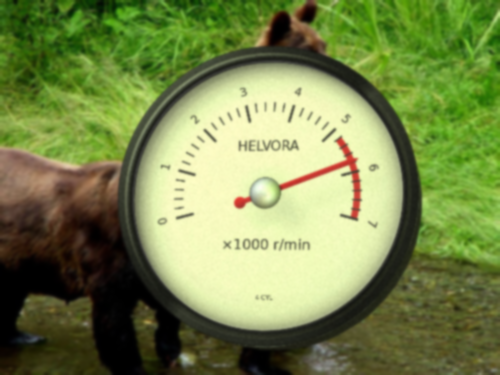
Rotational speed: 5800 rpm
